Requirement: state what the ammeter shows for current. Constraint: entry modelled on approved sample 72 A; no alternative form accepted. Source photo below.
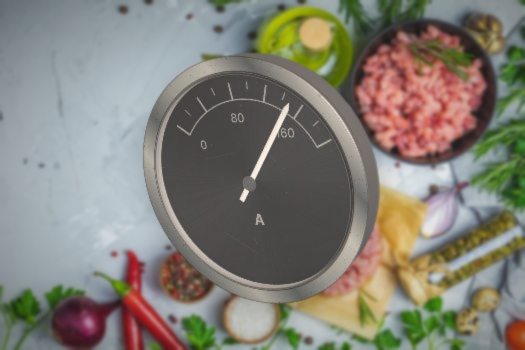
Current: 150 A
